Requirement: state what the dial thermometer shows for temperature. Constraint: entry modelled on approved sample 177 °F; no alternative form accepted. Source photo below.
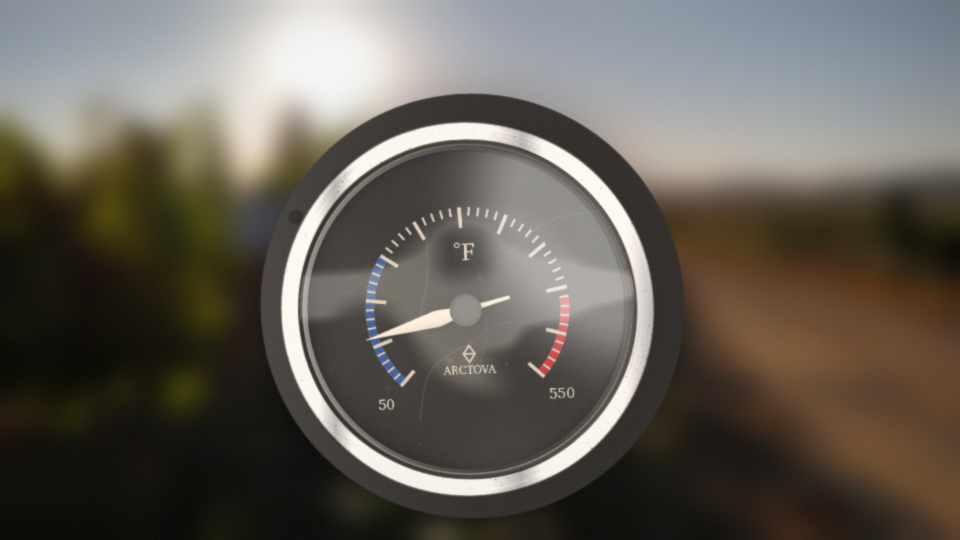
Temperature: 110 °F
